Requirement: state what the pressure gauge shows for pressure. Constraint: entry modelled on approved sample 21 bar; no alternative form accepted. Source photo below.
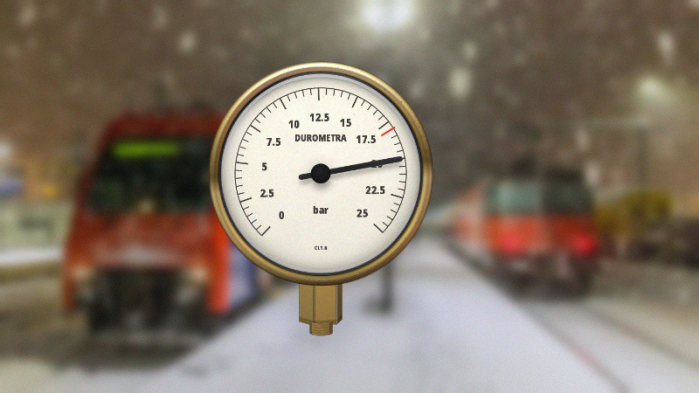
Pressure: 20 bar
